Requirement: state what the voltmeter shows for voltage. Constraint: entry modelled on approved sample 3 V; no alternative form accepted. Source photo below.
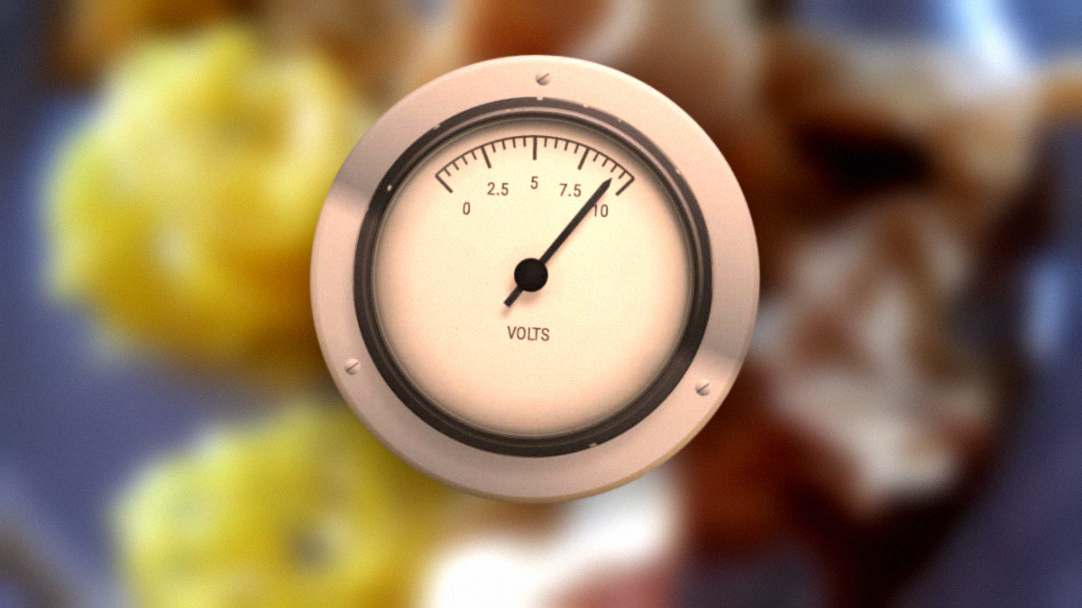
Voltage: 9.25 V
